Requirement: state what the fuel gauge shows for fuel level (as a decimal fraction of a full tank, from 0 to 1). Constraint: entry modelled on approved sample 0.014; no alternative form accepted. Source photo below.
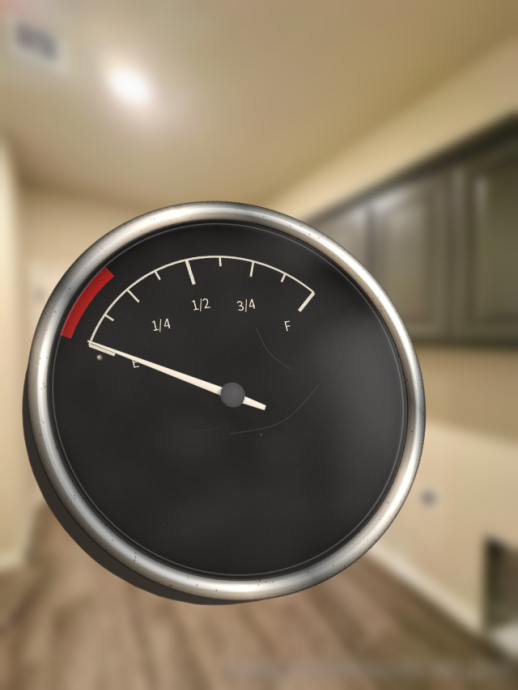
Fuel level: 0
